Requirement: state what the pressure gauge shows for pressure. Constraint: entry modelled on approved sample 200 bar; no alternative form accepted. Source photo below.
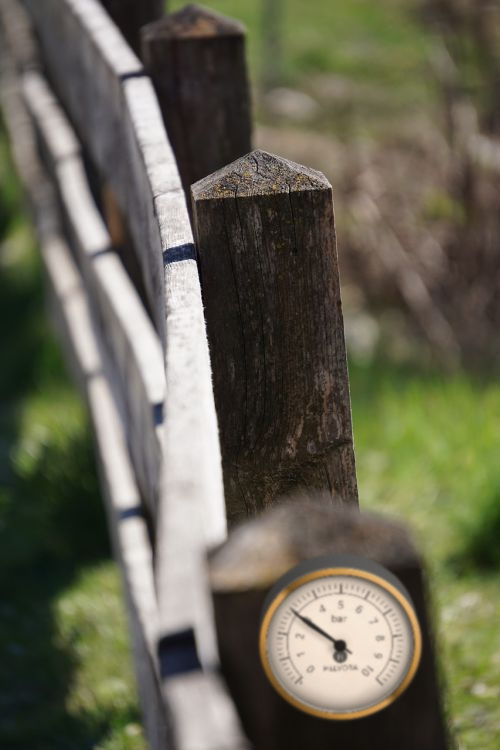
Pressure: 3 bar
